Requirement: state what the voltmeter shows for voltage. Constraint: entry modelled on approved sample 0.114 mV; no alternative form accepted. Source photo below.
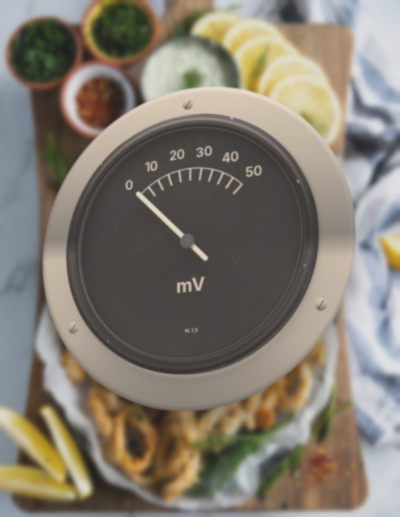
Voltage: 0 mV
